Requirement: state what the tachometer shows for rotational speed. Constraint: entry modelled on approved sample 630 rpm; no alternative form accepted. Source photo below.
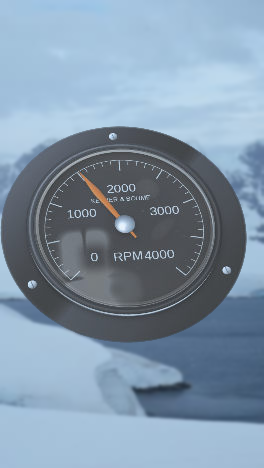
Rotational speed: 1500 rpm
